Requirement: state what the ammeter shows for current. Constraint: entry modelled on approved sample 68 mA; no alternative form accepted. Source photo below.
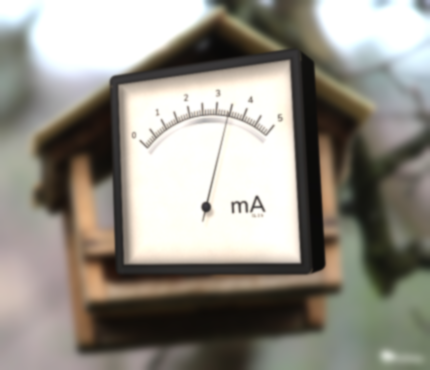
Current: 3.5 mA
